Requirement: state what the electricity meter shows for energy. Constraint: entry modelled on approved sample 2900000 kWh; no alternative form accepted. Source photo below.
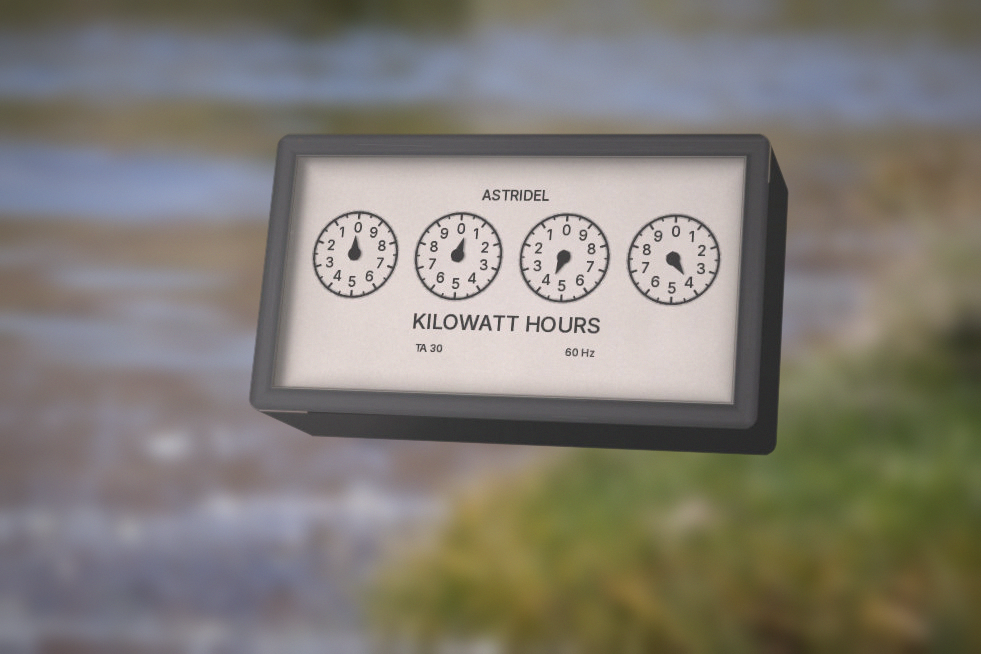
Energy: 44 kWh
